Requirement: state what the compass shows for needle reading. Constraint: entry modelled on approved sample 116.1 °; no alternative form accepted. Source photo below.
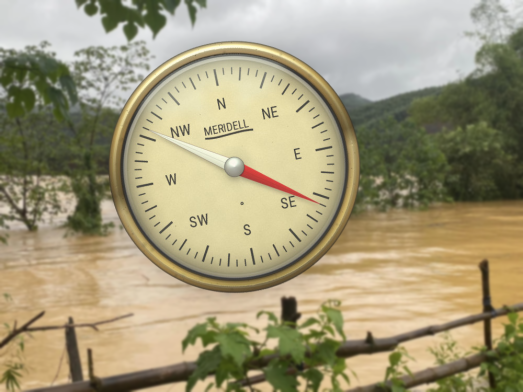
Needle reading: 125 °
